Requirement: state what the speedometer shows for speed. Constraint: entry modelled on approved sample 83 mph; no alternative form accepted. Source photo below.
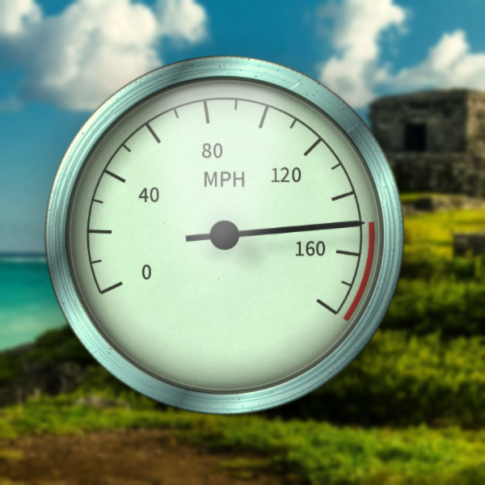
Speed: 150 mph
